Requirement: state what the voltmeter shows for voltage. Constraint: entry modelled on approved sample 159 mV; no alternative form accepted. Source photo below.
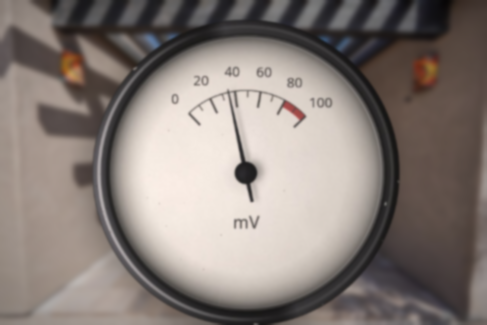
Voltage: 35 mV
